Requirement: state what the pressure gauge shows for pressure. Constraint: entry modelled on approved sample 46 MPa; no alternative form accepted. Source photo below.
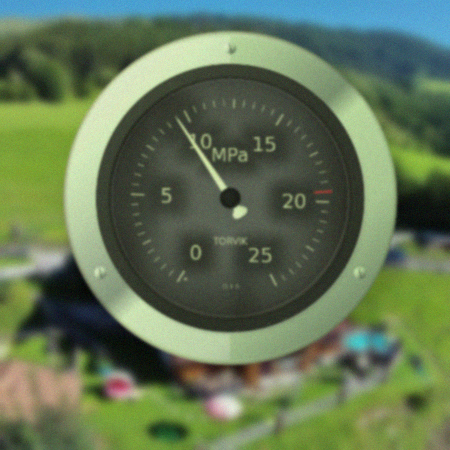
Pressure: 9.5 MPa
